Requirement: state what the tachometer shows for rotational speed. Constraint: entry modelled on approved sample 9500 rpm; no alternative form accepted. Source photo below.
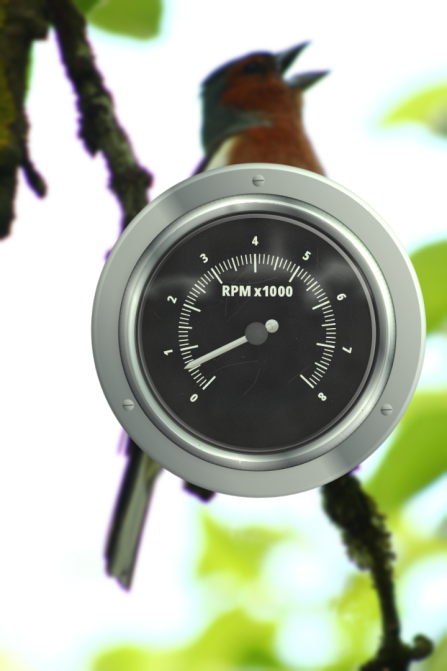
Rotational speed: 600 rpm
